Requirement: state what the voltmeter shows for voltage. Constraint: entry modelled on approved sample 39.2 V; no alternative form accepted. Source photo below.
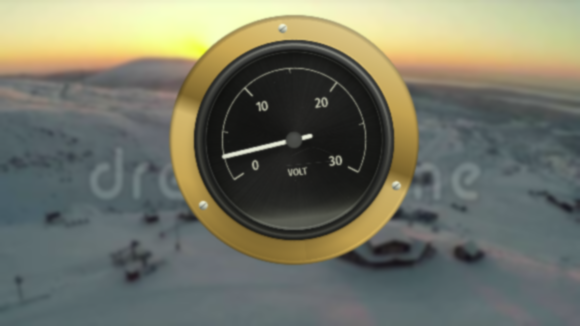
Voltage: 2.5 V
